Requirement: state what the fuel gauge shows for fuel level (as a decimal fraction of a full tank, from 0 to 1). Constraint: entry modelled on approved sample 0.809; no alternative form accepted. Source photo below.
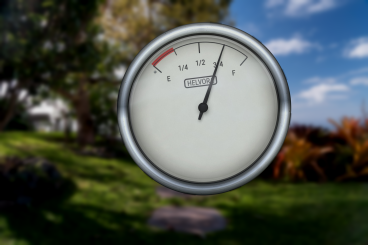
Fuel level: 0.75
